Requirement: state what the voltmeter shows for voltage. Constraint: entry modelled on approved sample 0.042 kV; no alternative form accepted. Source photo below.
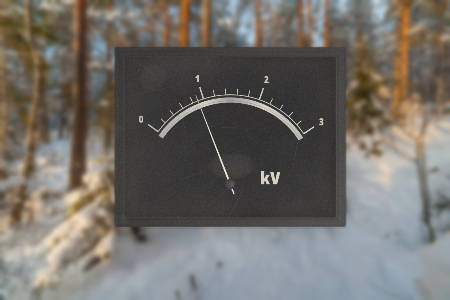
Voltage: 0.9 kV
